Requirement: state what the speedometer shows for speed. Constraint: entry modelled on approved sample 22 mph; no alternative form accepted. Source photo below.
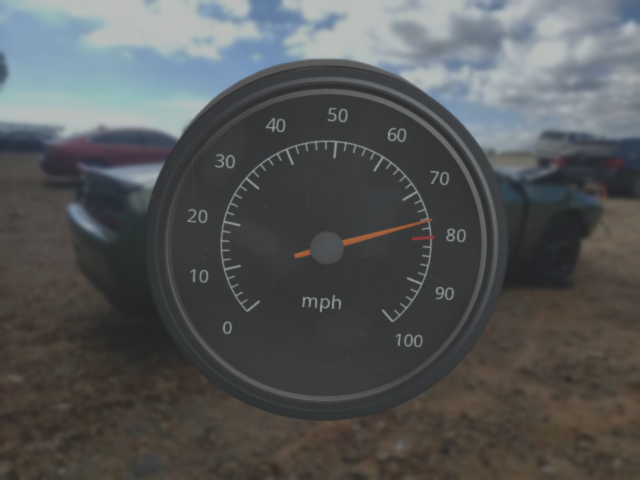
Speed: 76 mph
